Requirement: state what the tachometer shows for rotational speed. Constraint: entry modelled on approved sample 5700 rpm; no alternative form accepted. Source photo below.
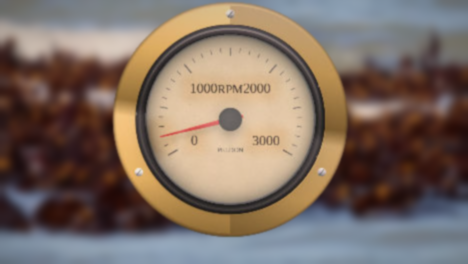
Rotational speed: 200 rpm
